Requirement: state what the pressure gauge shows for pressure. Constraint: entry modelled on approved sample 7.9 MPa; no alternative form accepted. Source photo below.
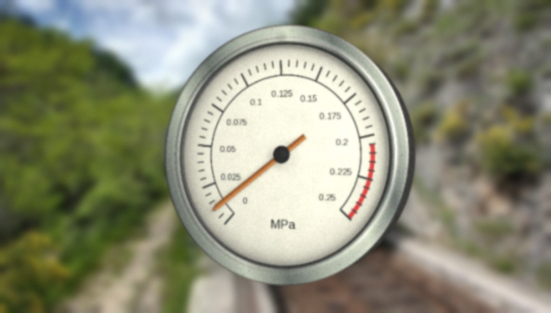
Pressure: 0.01 MPa
